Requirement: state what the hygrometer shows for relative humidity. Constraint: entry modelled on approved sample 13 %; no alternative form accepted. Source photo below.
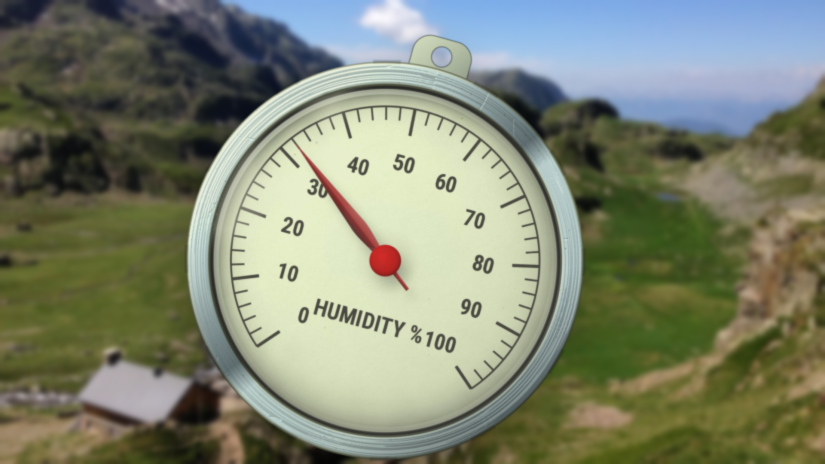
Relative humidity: 32 %
